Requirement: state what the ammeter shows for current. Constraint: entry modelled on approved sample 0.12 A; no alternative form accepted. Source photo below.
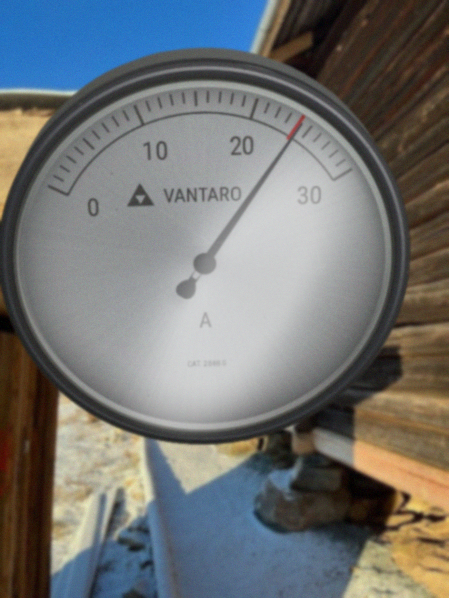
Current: 24 A
